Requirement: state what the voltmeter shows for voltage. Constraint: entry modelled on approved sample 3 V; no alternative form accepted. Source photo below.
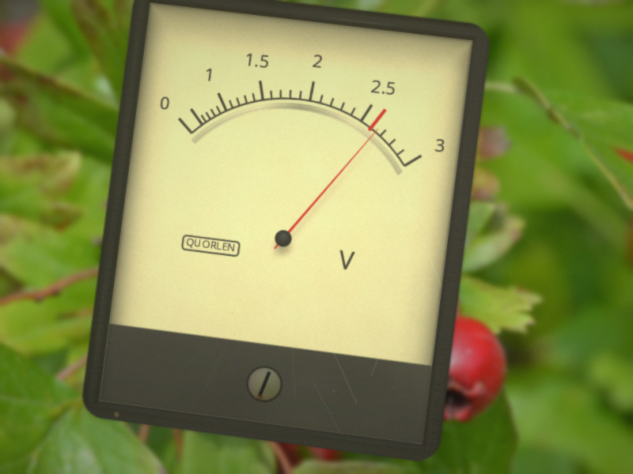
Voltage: 2.65 V
